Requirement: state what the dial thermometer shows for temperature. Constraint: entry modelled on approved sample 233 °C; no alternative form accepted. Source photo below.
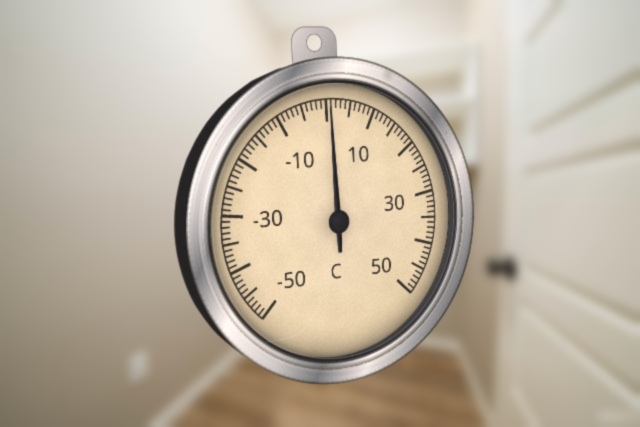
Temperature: 0 °C
